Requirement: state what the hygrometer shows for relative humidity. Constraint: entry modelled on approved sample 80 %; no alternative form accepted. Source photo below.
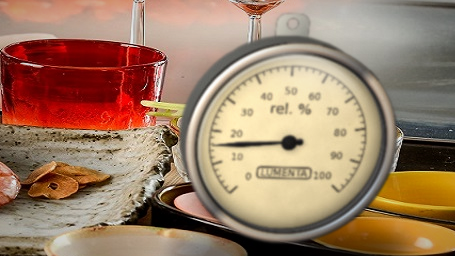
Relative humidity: 16 %
